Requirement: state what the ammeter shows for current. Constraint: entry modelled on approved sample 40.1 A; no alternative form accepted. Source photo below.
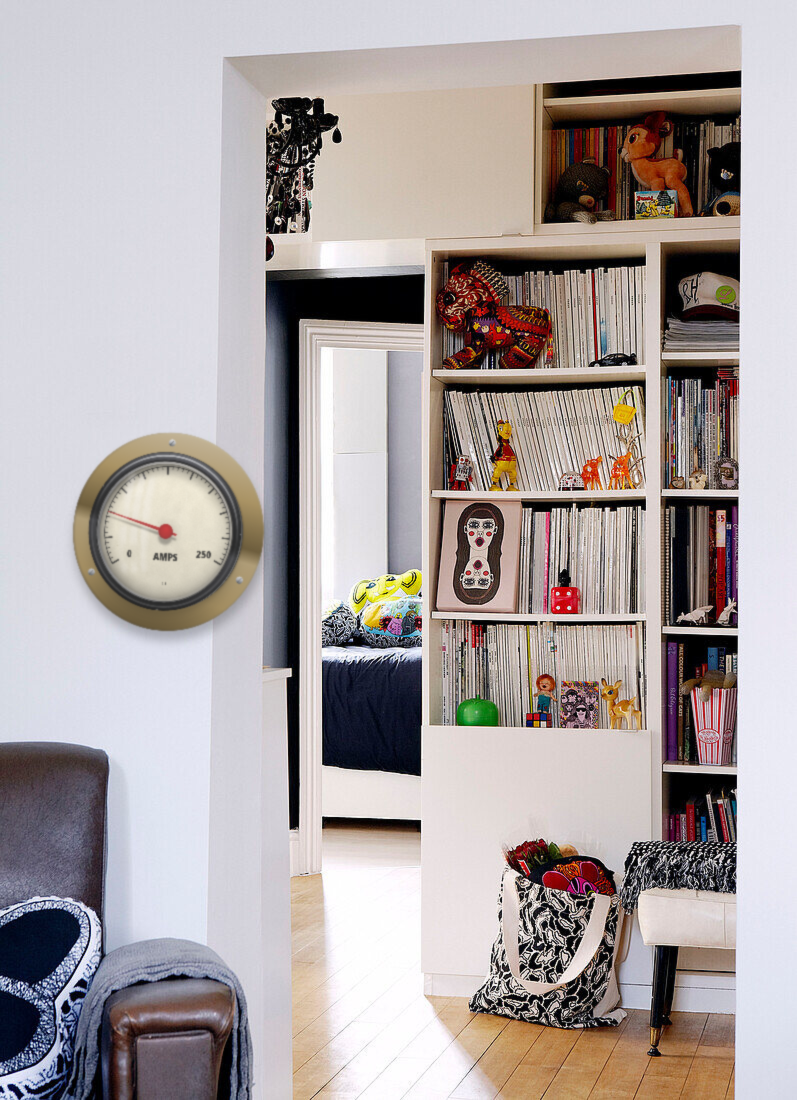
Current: 50 A
